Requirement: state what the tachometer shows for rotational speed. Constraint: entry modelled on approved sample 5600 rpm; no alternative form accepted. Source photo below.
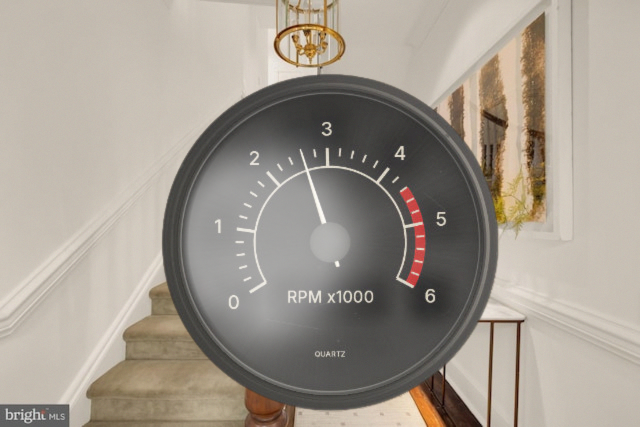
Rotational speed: 2600 rpm
